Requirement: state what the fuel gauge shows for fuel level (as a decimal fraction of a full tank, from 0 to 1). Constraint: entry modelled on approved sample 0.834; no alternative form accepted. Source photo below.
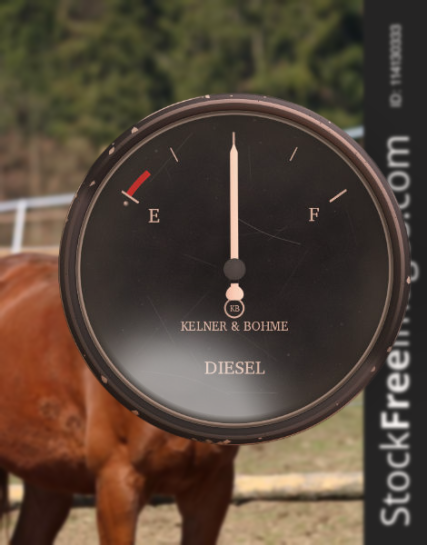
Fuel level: 0.5
